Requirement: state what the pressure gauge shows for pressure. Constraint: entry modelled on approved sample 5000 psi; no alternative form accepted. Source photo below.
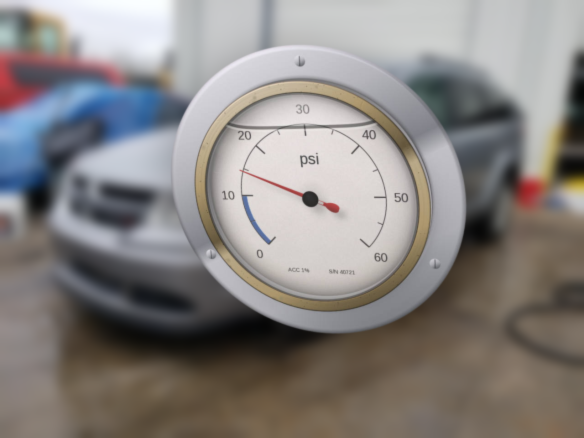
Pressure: 15 psi
